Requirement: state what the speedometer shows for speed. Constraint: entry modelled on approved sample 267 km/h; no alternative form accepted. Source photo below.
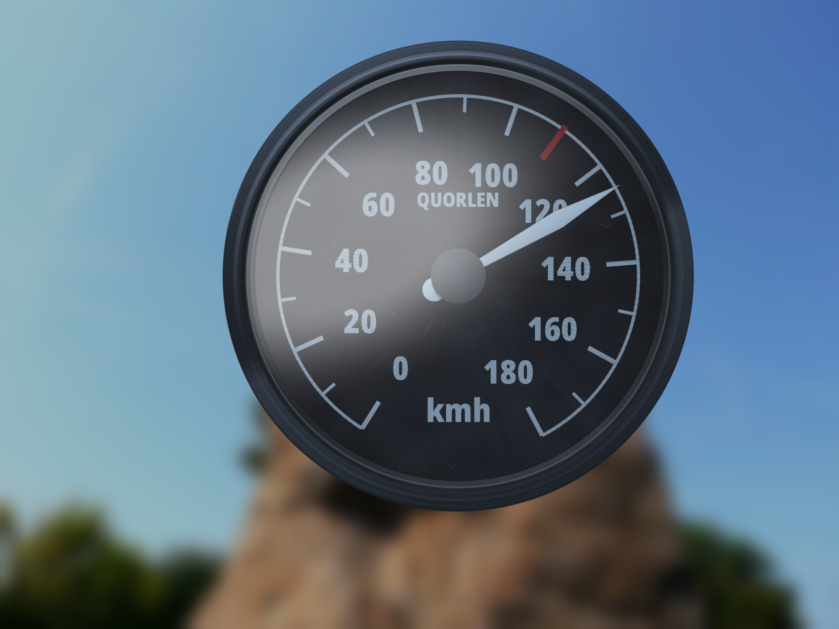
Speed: 125 km/h
